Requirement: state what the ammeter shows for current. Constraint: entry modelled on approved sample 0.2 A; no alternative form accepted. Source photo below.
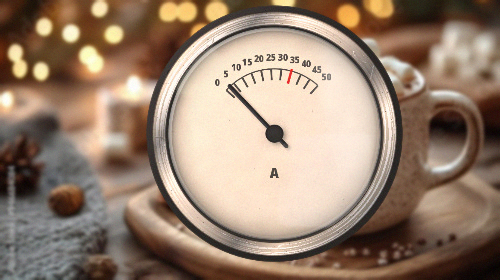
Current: 2.5 A
